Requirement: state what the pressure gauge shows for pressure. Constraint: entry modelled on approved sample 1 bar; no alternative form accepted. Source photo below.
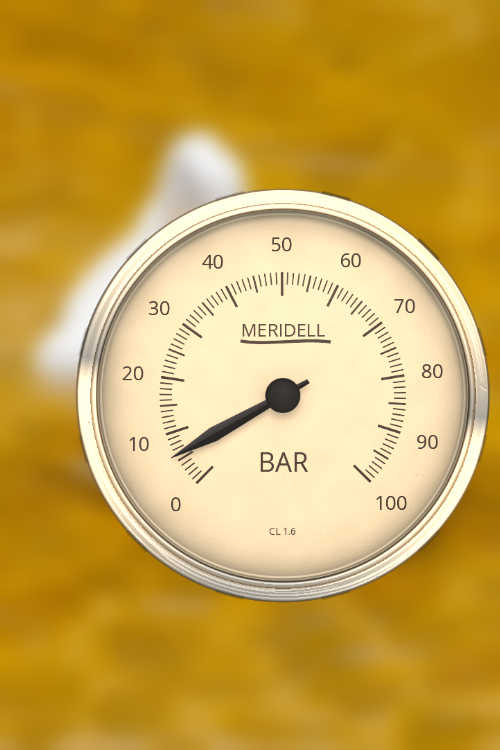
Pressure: 6 bar
